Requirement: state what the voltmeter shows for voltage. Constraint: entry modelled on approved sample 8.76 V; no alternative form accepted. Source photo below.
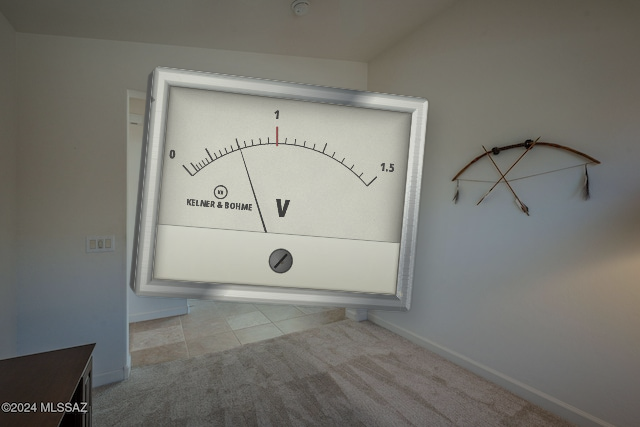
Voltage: 0.75 V
